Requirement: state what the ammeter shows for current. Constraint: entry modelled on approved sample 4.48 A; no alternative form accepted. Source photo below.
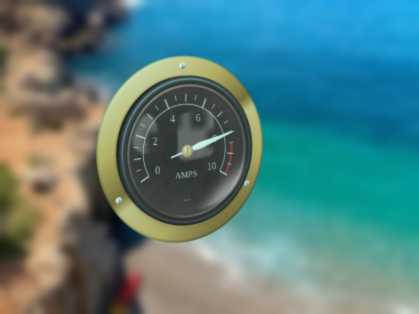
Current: 8 A
